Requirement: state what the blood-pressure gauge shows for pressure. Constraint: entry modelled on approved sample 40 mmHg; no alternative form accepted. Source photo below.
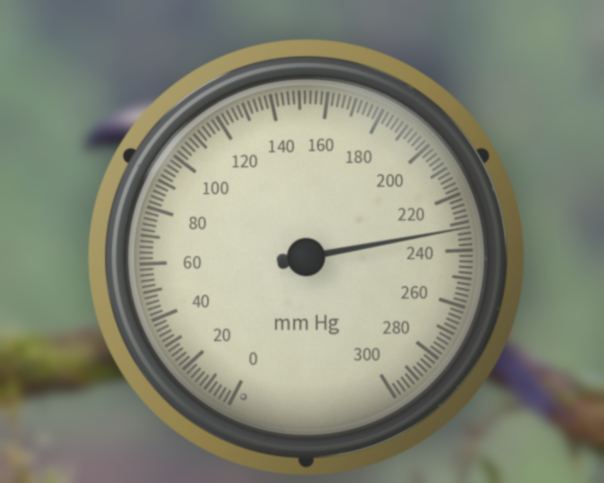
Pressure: 232 mmHg
